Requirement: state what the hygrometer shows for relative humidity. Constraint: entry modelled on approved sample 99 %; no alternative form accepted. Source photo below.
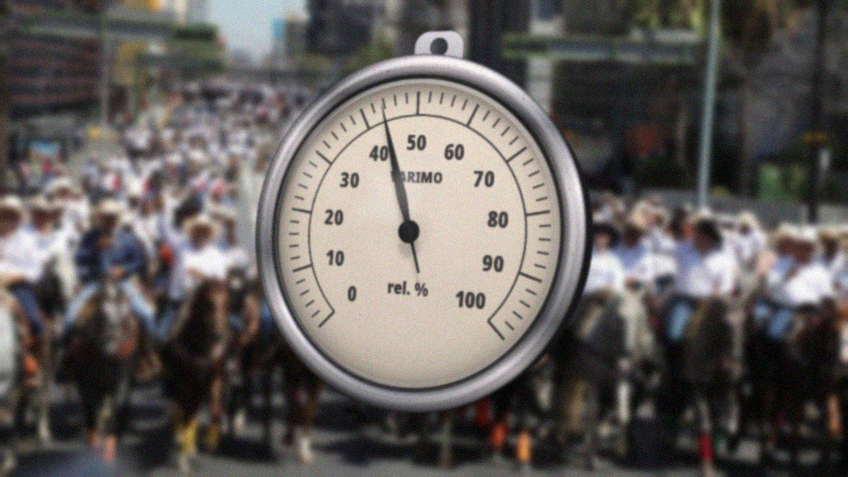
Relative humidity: 44 %
